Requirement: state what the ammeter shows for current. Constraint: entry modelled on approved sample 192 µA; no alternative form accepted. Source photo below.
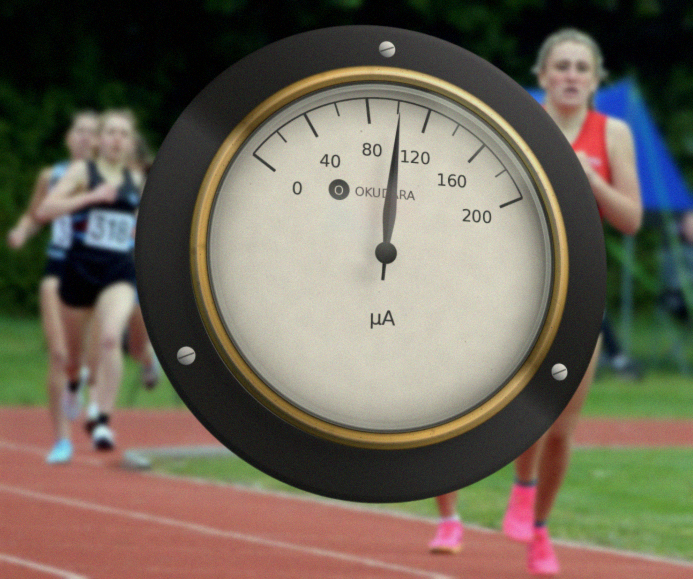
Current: 100 µA
